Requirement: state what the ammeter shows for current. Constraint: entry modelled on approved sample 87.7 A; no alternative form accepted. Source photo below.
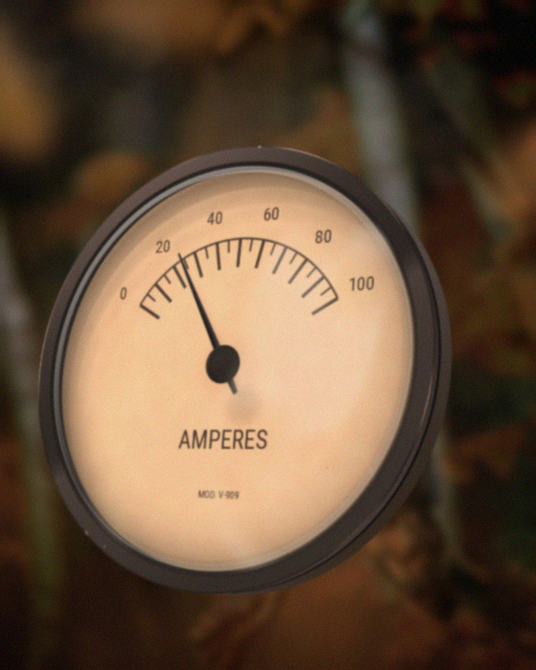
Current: 25 A
